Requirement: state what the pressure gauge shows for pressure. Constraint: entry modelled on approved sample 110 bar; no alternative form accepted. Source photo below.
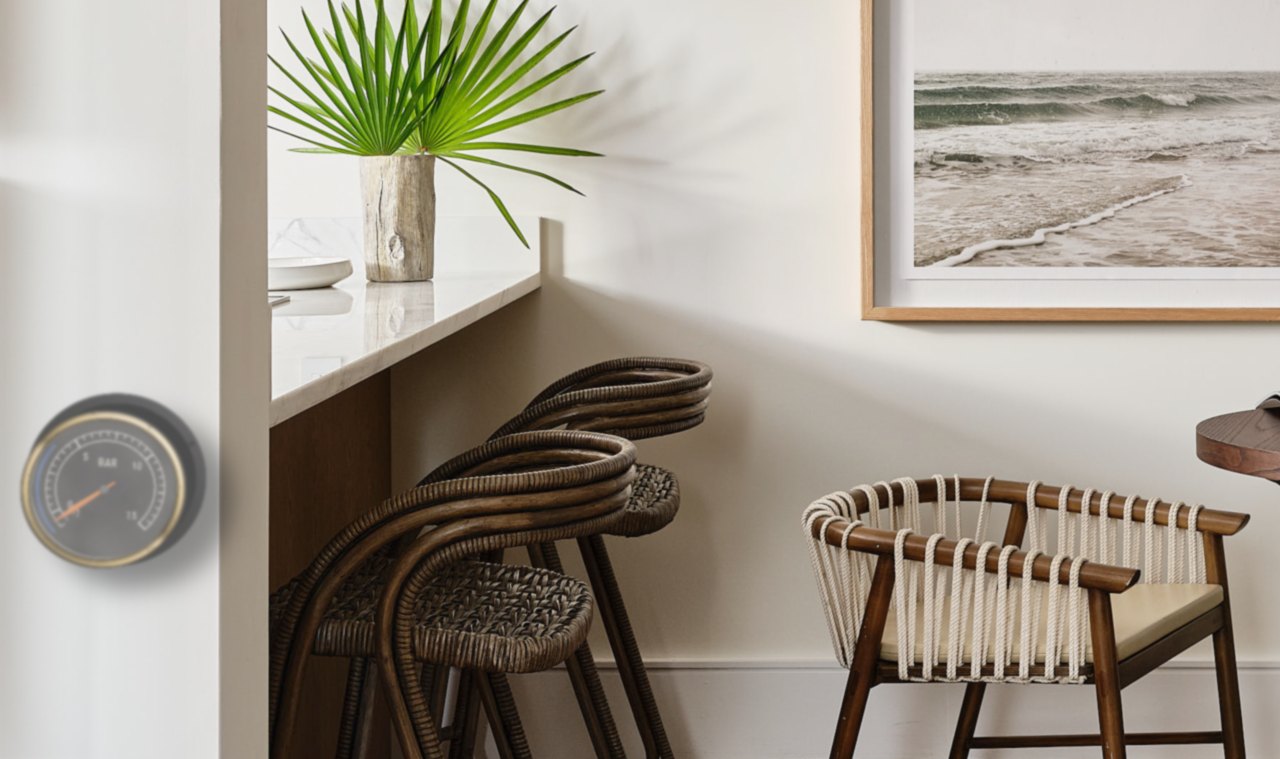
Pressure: -0.5 bar
